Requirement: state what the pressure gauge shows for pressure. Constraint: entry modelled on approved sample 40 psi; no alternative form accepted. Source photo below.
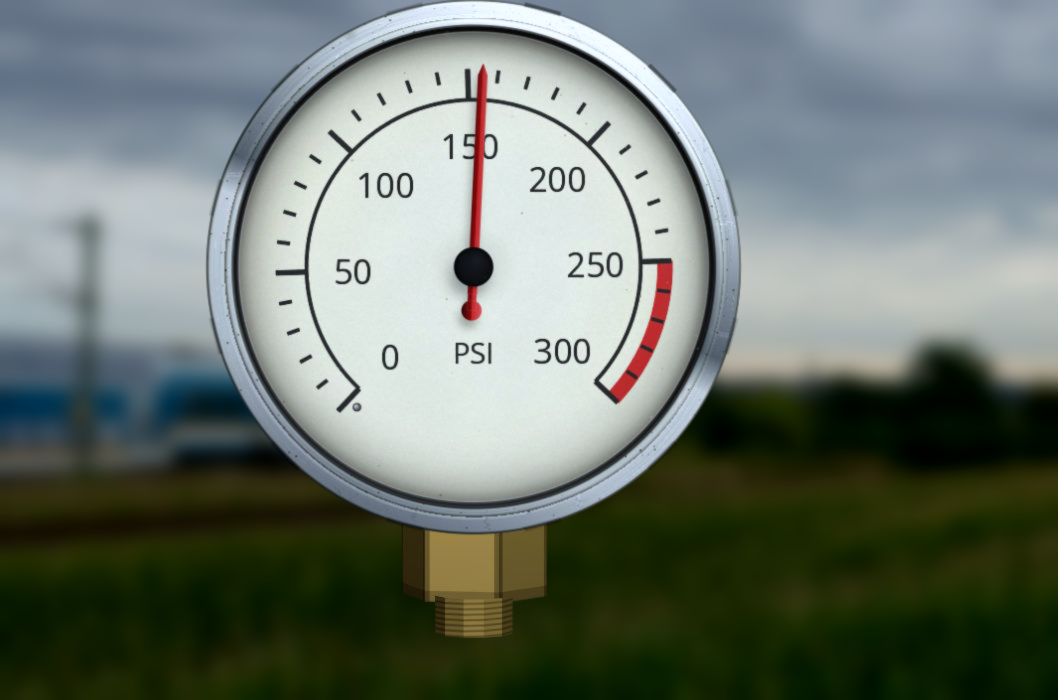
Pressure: 155 psi
